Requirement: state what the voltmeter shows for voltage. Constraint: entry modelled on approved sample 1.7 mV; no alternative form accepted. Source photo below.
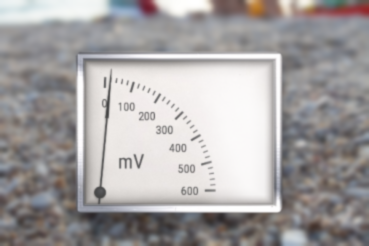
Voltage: 20 mV
